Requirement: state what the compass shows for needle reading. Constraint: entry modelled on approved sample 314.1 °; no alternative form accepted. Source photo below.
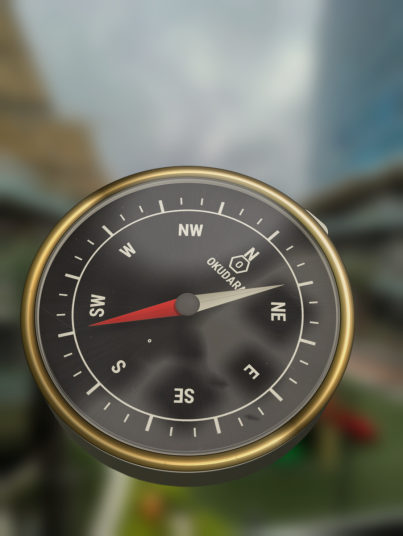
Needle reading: 210 °
